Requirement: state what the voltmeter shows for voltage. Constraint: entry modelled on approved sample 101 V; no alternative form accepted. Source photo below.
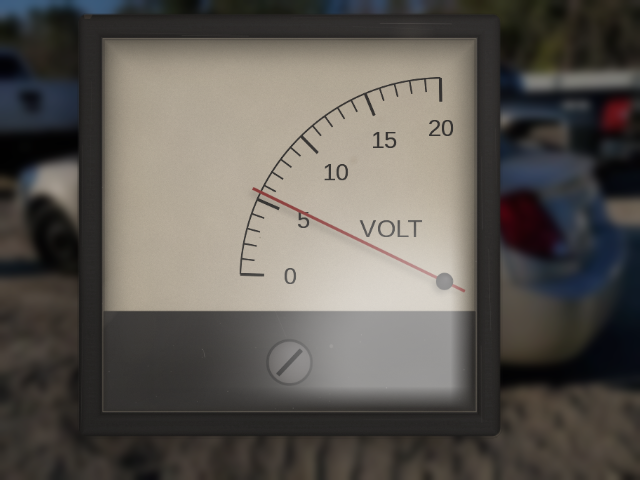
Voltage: 5.5 V
